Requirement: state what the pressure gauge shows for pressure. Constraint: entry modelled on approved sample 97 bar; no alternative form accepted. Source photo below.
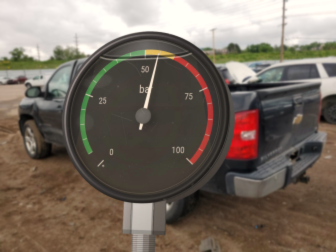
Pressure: 55 bar
